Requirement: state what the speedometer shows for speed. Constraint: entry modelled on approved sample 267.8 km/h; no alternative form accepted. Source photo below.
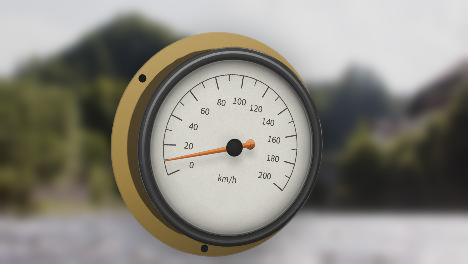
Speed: 10 km/h
